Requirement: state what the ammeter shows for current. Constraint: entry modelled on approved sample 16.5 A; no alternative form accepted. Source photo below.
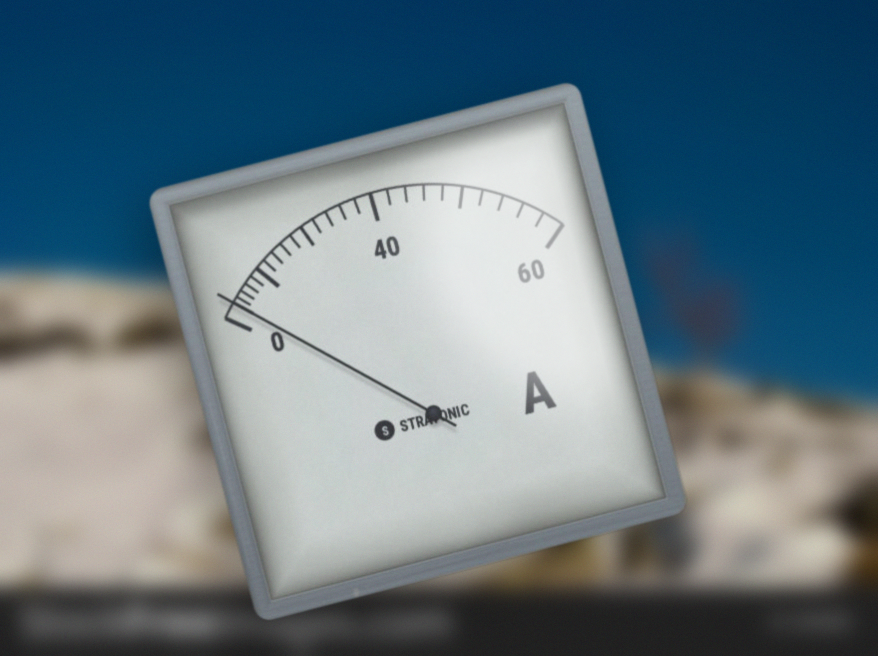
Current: 10 A
